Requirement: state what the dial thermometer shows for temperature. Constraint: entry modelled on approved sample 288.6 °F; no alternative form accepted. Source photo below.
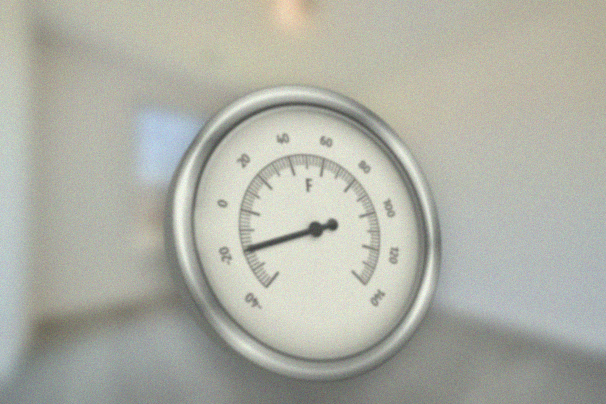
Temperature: -20 °F
